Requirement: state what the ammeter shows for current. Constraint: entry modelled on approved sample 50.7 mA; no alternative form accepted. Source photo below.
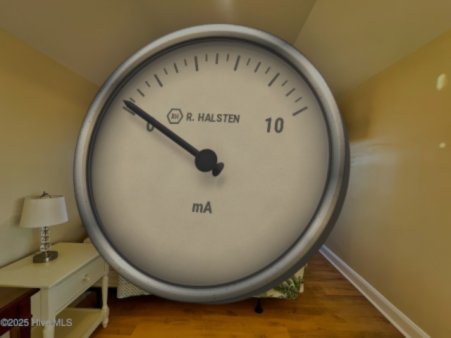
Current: 0.25 mA
